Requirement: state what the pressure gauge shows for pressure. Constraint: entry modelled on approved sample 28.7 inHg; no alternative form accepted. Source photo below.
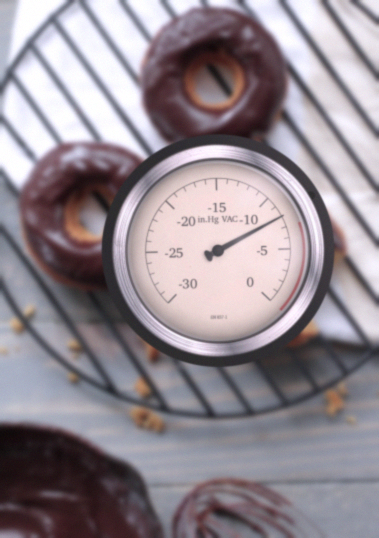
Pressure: -8 inHg
